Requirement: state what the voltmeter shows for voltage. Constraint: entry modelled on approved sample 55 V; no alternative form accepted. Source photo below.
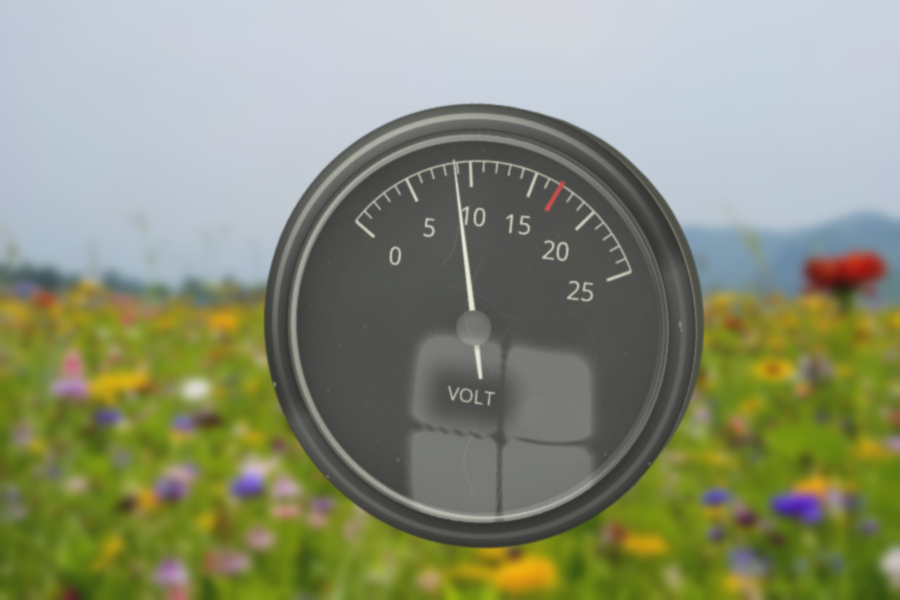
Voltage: 9 V
